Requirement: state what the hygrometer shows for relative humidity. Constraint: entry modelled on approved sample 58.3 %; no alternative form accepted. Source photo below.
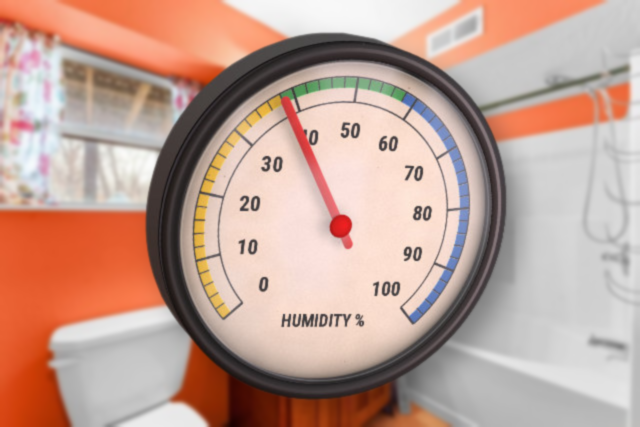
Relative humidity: 38 %
